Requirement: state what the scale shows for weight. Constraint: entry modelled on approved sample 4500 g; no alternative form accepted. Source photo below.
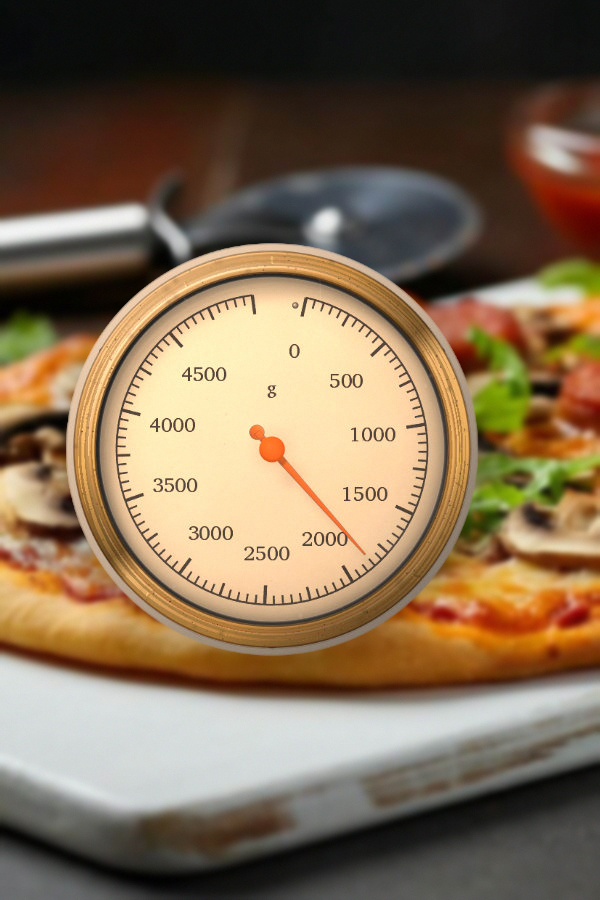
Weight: 1850 g
